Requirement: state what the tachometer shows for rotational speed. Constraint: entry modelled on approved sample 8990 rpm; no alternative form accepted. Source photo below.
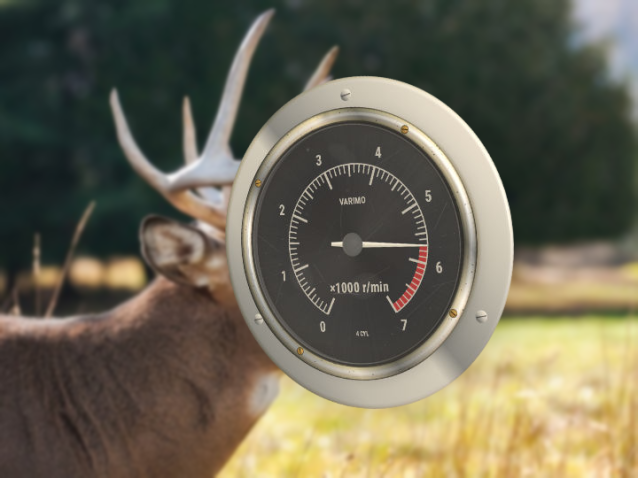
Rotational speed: 5700 rpm
